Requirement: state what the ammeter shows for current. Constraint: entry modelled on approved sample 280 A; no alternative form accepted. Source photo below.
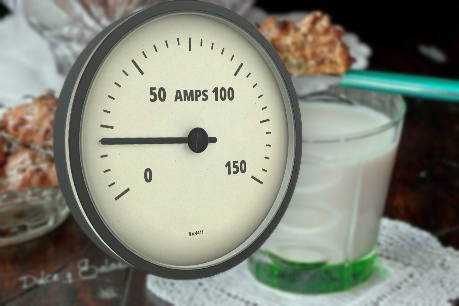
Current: 20 A
